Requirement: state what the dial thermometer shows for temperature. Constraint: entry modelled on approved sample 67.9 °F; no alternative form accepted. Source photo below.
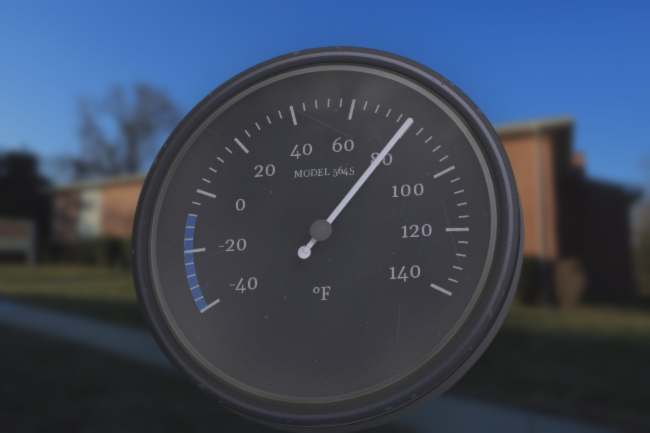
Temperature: 80 °F
